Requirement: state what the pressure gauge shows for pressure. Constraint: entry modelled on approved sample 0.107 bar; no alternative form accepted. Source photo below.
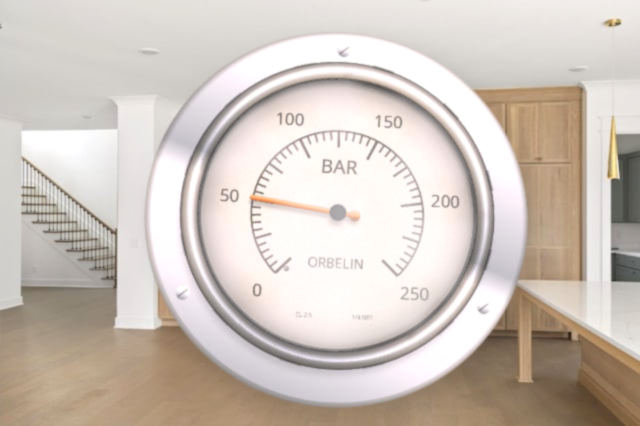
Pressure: 50 bar
